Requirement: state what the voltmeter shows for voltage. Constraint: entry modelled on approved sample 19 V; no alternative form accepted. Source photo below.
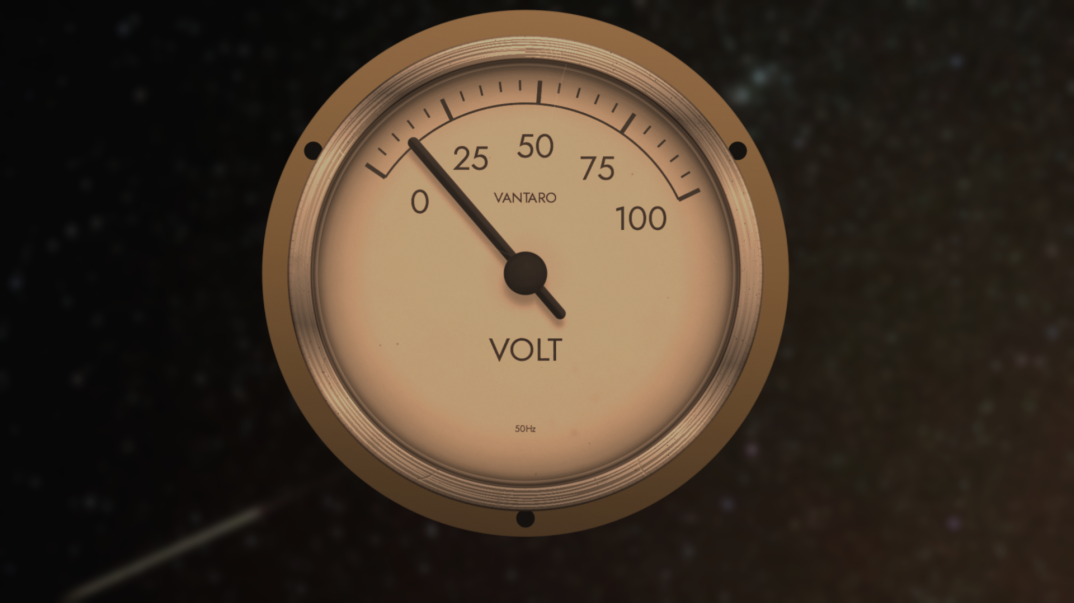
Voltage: 12.5 V
